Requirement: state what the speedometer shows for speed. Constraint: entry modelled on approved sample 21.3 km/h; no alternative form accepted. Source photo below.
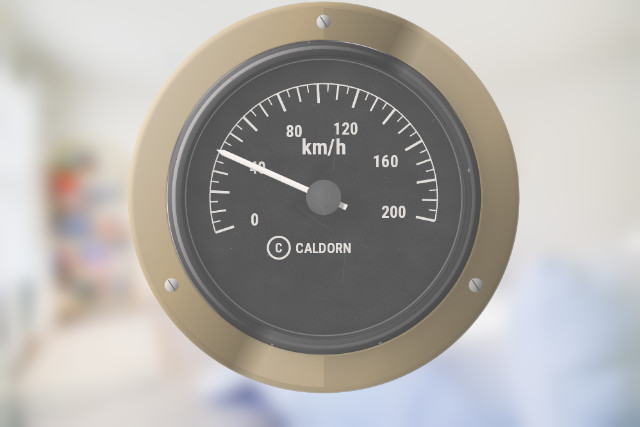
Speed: 40 km/h
